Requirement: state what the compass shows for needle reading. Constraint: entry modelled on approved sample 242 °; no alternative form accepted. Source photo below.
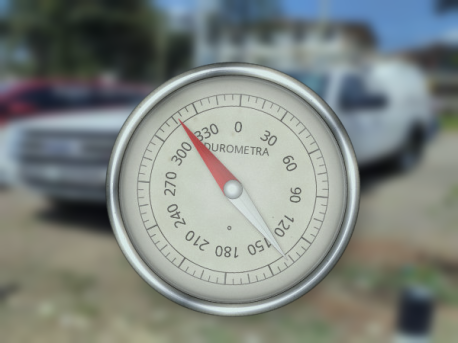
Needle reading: 317.5 °
